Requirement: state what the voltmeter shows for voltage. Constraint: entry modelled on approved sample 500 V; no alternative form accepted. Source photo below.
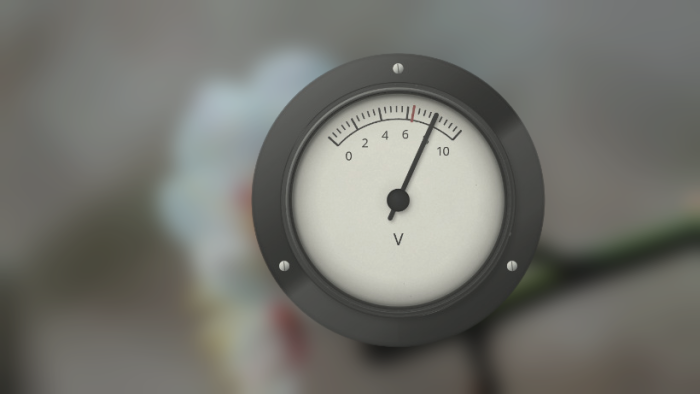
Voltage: 8 V
